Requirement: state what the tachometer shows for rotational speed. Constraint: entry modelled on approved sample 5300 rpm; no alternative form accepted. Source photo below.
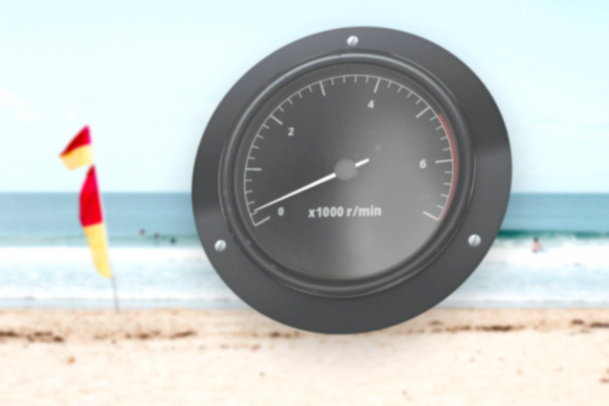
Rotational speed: 200 rpm
